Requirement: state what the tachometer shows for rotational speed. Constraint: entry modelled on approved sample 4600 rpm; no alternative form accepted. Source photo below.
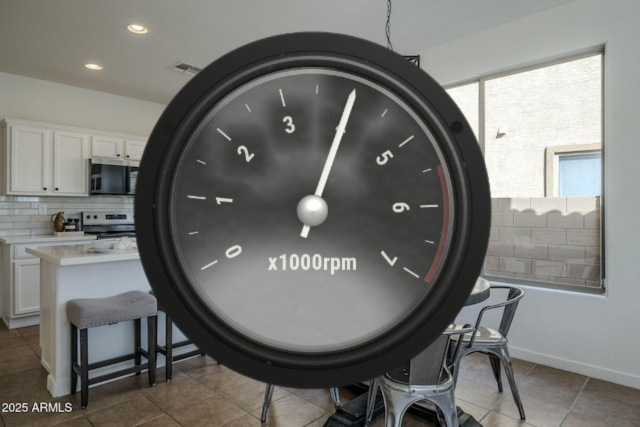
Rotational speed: 4000 rpm
